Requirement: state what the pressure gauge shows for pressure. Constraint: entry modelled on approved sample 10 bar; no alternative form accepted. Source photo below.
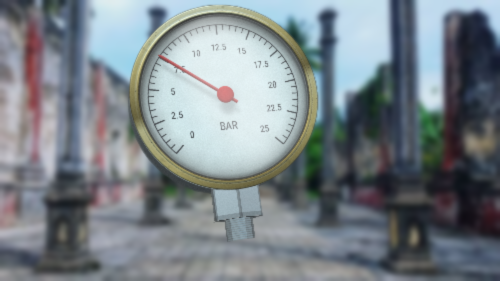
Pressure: 7.5 bar
